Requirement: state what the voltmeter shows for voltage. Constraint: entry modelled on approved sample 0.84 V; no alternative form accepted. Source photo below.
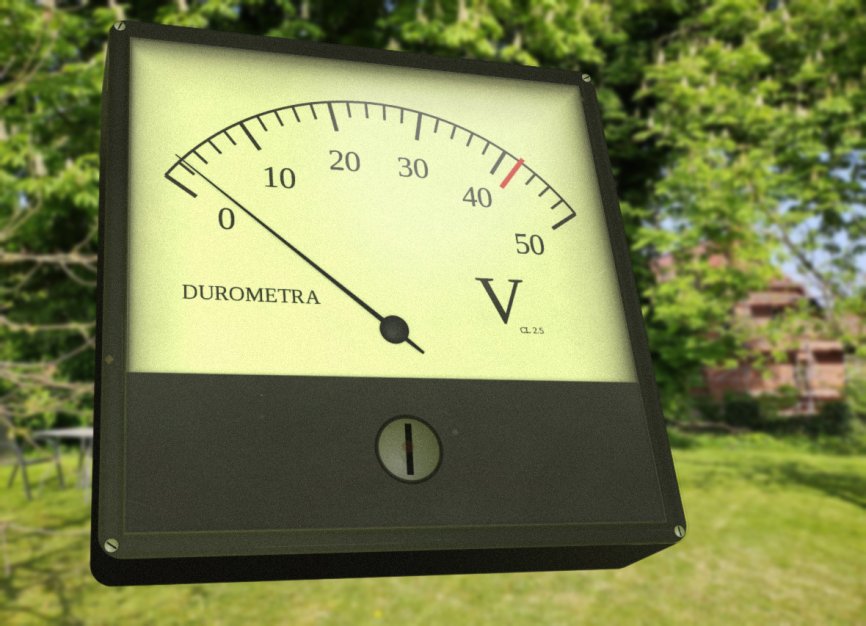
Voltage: 2 V
